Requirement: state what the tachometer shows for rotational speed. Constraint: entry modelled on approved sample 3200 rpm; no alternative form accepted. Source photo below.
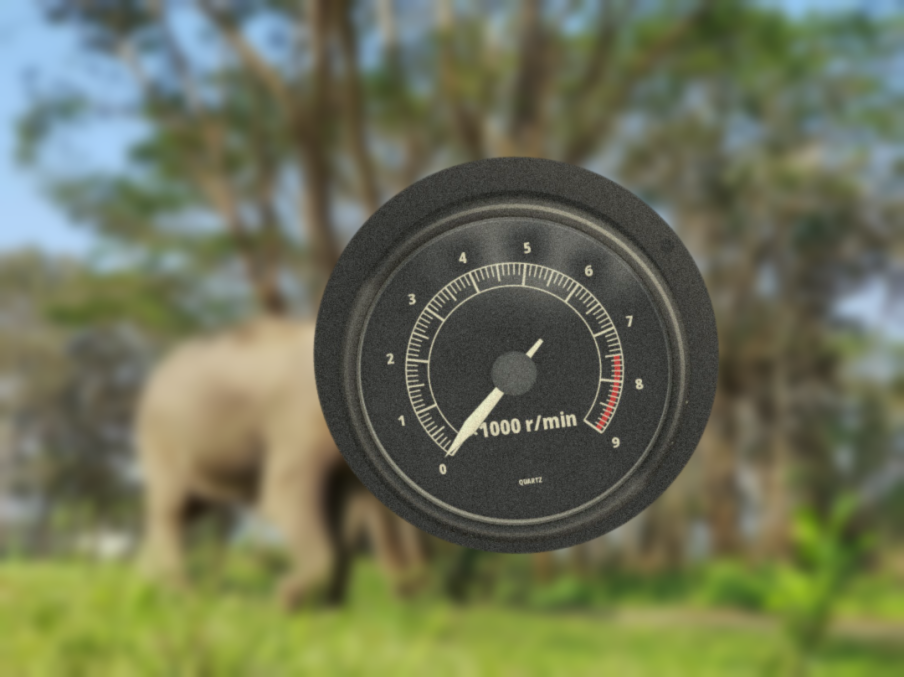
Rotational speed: 100 rpm
